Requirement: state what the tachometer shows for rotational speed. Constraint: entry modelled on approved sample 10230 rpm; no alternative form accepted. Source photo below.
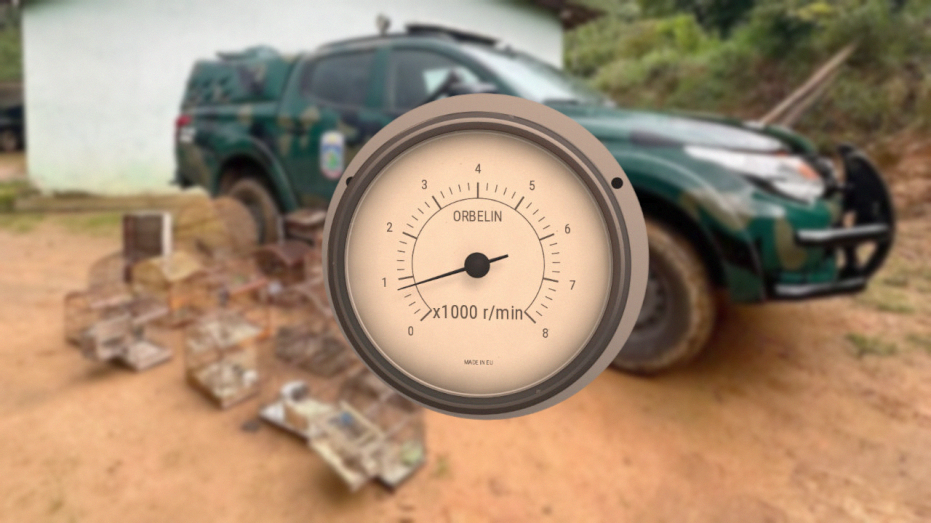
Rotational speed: 800 rpm
